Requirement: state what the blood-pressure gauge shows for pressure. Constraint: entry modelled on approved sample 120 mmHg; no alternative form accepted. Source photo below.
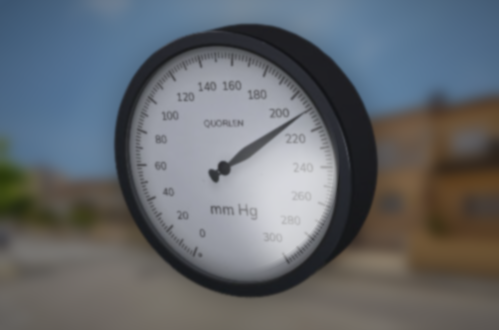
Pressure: 210 mmHg
